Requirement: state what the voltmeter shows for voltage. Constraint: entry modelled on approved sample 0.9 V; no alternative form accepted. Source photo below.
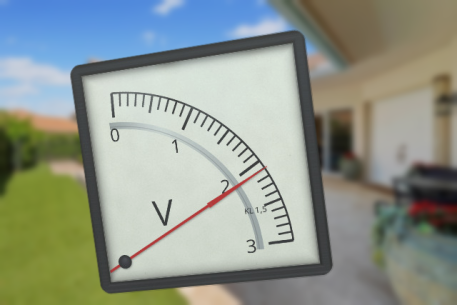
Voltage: 2.1 V
